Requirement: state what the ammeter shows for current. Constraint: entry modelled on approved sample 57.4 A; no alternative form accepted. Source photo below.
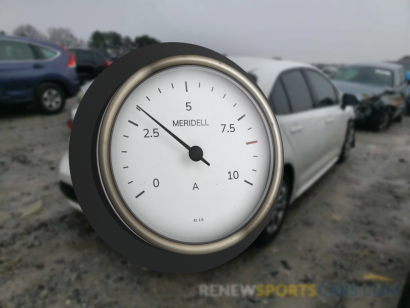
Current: 3 A
